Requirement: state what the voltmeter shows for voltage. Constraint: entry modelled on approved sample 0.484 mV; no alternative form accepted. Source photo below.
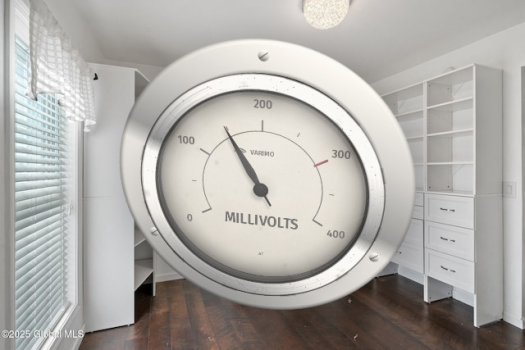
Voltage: 150 mV
